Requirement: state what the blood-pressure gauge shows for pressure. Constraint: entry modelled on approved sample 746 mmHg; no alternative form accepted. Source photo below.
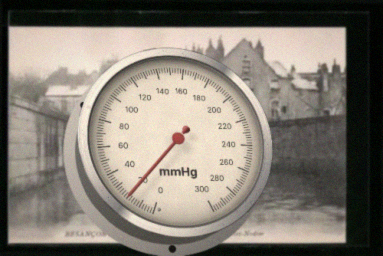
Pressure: 20 mmHg
